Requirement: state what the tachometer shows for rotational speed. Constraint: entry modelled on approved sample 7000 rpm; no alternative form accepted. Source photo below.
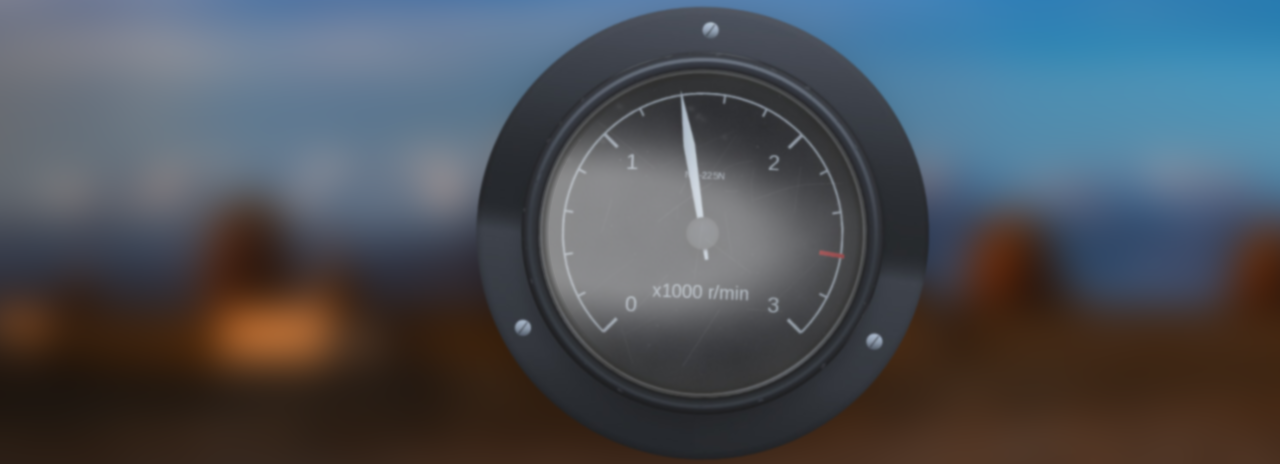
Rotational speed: 1400 rpm
